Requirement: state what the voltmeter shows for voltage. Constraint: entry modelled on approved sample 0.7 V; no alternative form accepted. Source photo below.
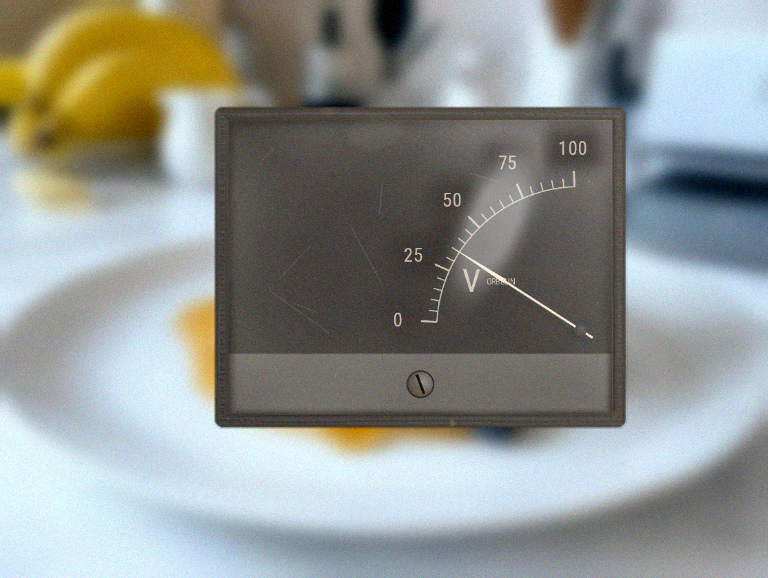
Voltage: 35 V
